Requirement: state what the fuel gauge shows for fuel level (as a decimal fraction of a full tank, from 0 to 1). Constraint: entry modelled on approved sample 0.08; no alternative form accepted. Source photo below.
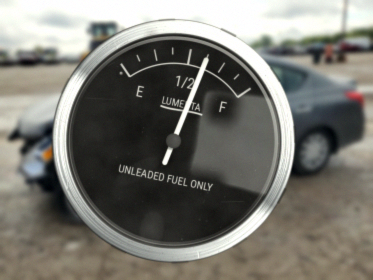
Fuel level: 0.625
